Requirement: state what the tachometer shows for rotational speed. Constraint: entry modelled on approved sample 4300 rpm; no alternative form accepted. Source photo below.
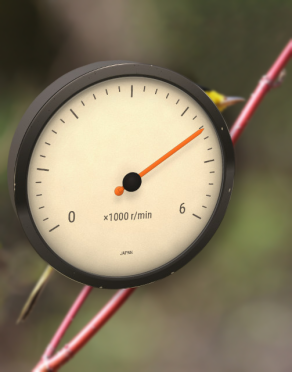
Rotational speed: 4400 rpm
